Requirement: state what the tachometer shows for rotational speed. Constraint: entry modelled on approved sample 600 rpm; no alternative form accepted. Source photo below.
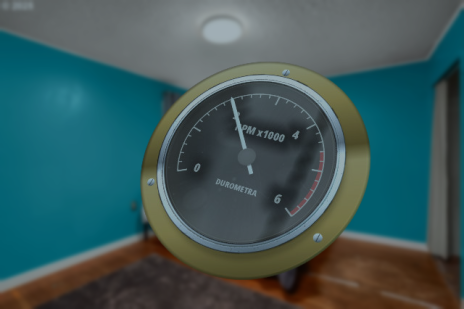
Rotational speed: 2000 rpm
